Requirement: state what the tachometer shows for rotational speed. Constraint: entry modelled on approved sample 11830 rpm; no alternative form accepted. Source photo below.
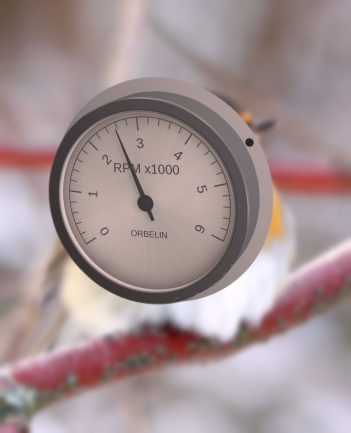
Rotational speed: 2600 rpm
